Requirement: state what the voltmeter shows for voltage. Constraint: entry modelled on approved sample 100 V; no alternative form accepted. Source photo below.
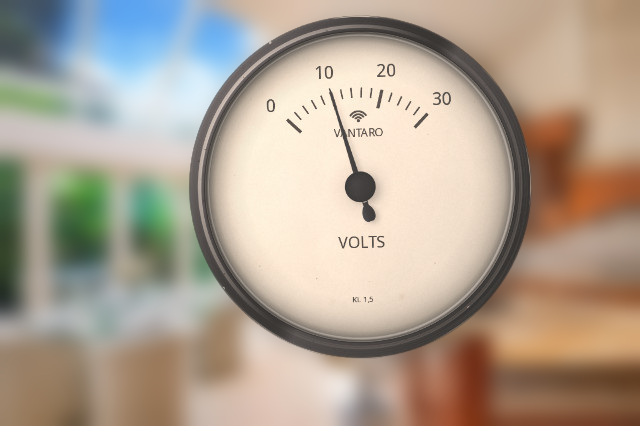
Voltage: 10 V
